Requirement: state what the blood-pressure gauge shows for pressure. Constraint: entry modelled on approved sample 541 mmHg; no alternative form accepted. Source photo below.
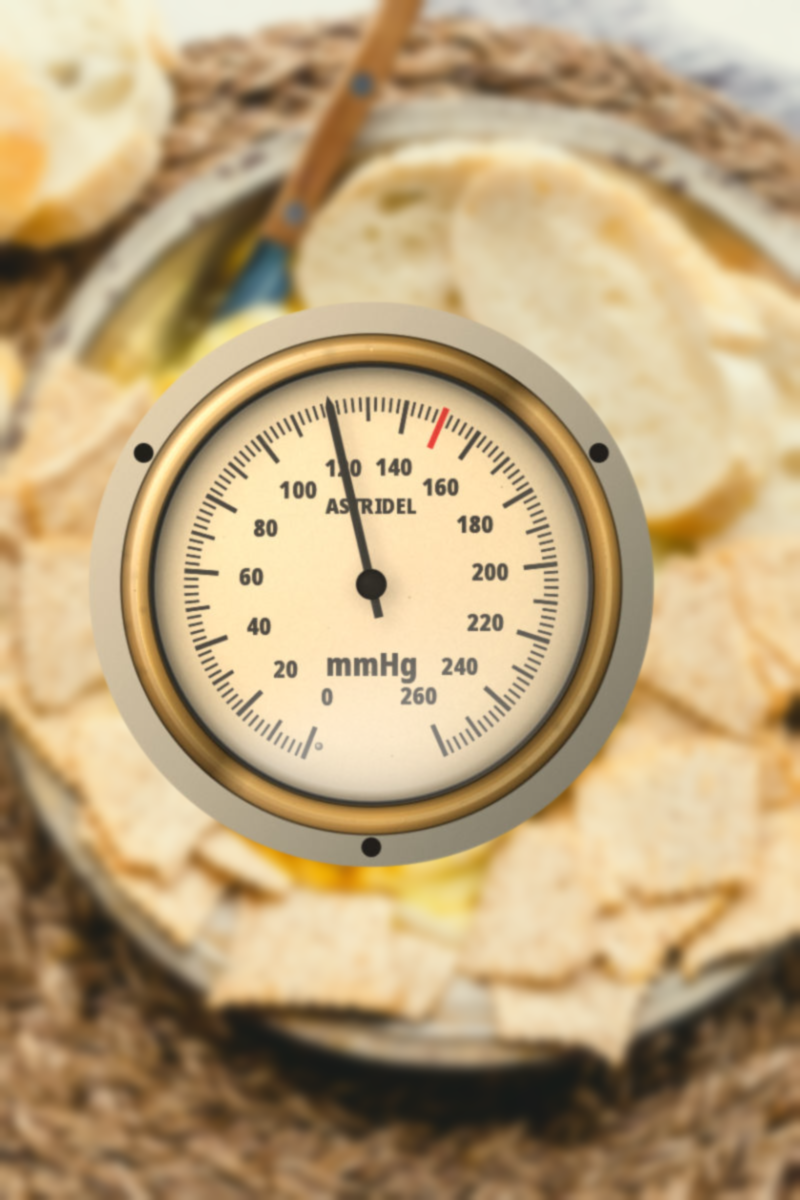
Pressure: 120 mmHg
